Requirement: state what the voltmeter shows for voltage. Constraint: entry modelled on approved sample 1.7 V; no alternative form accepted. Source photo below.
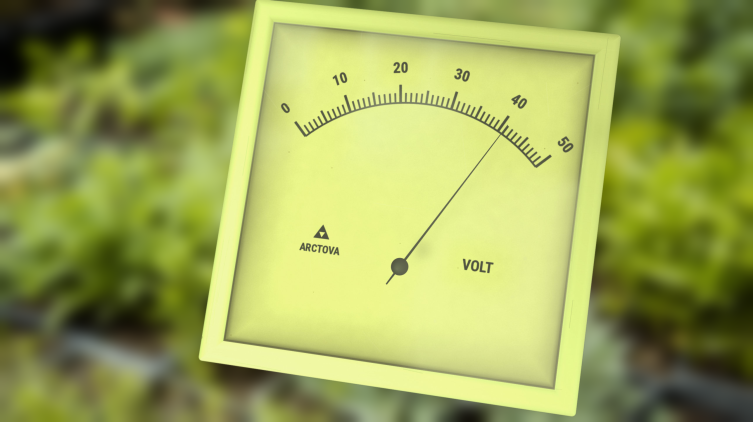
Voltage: 41 V
